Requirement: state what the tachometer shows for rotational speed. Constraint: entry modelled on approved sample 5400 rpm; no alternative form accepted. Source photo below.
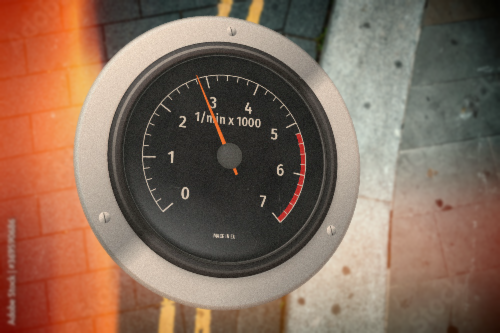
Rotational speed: 2800 rpm
